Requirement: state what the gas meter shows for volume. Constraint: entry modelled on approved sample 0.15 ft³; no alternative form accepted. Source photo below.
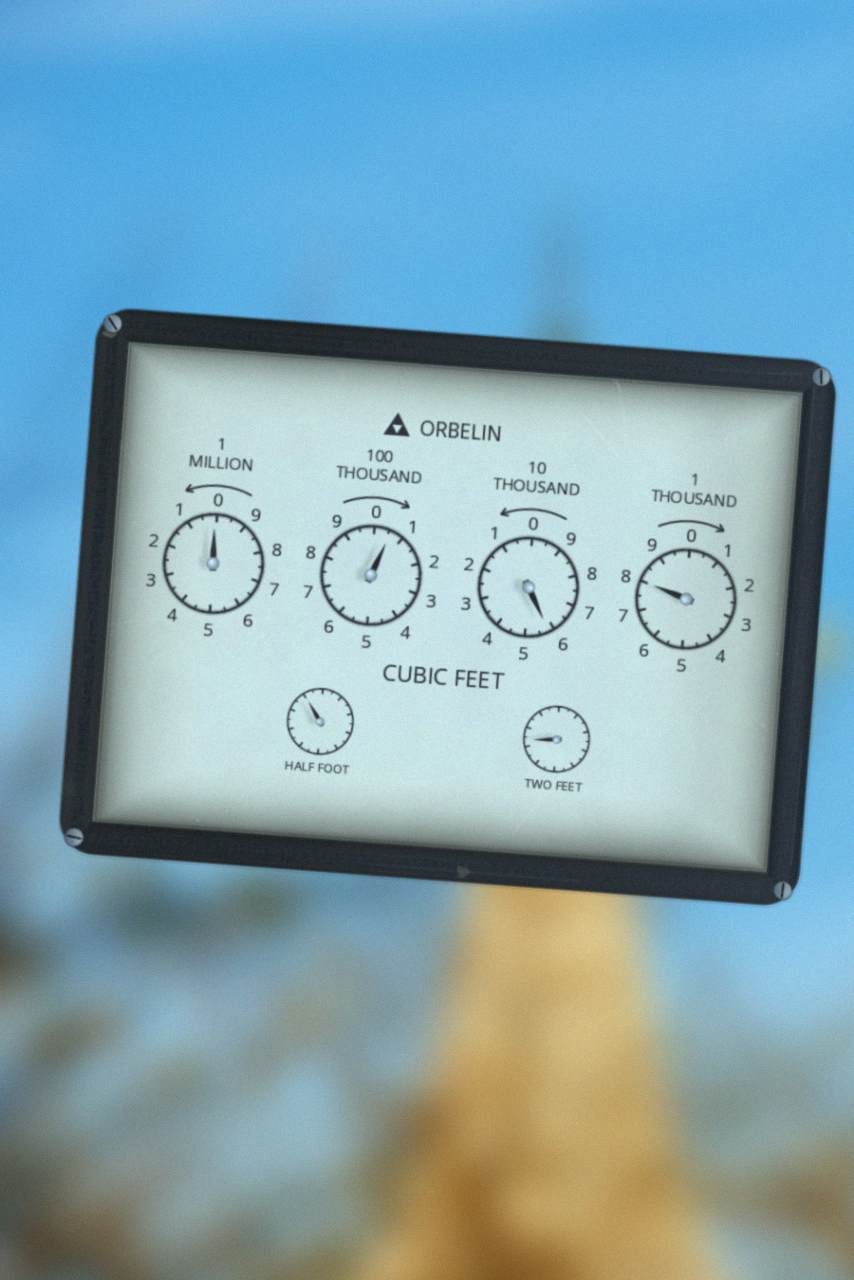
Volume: 5800 ft³
